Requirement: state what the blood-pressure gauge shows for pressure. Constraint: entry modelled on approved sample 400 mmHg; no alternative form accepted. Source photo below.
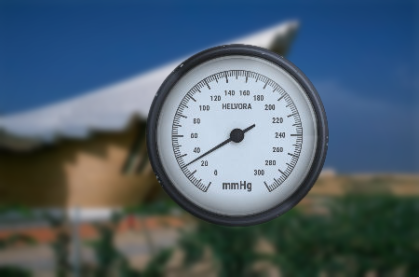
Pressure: 30 mmHg
